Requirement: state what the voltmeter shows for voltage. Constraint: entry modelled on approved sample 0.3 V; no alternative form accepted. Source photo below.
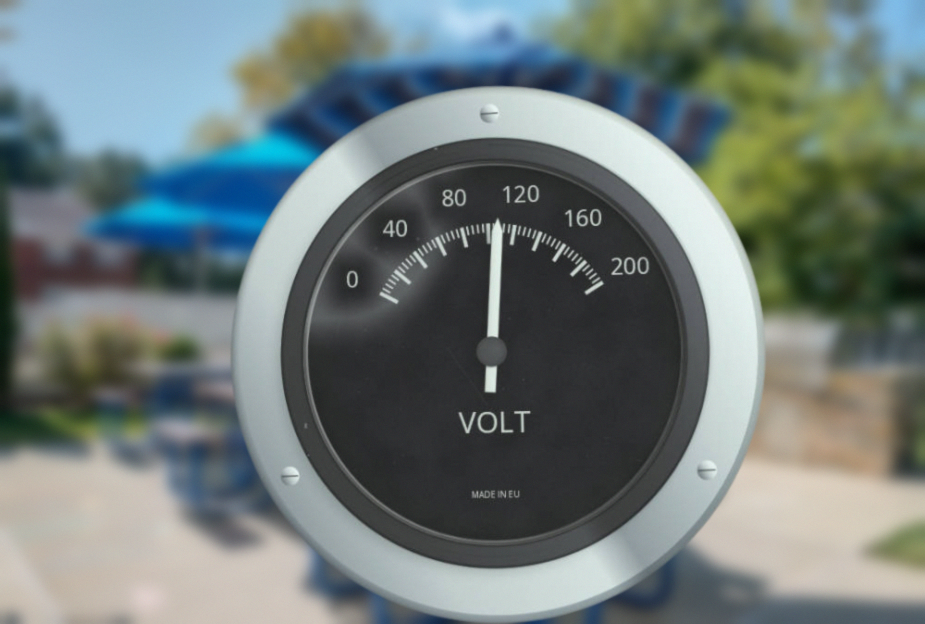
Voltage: 108 V
